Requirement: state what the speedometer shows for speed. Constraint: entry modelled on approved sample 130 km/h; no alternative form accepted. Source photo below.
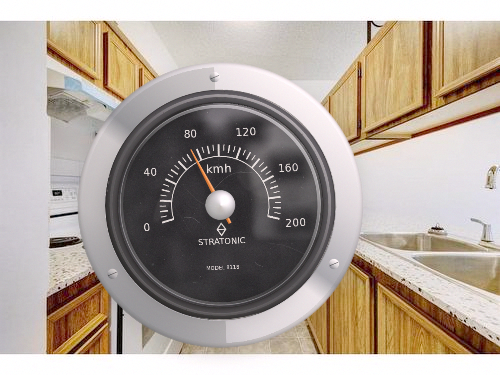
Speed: 75 km/h
